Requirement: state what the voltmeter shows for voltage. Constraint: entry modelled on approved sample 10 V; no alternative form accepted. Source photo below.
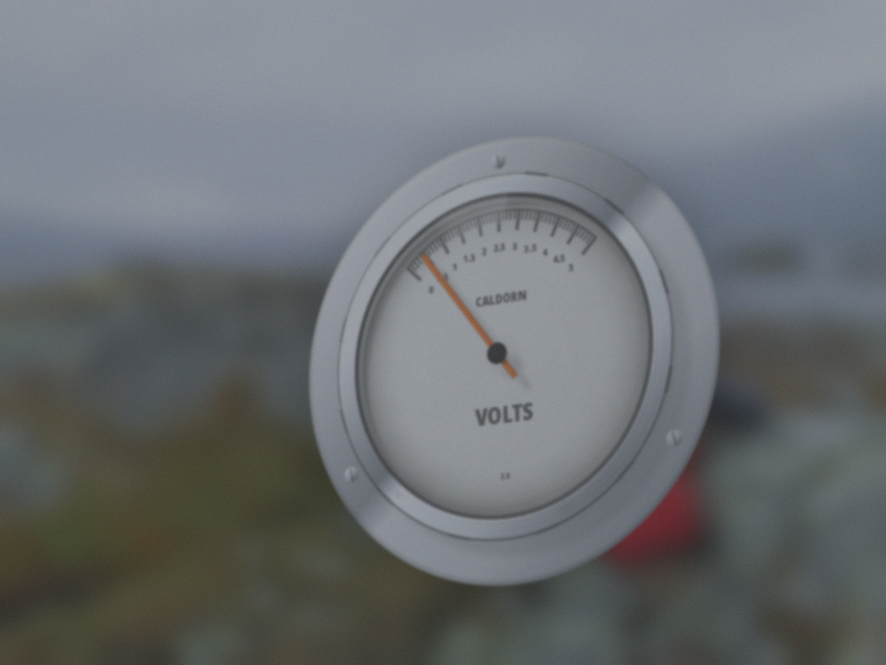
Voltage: 0.5 V
